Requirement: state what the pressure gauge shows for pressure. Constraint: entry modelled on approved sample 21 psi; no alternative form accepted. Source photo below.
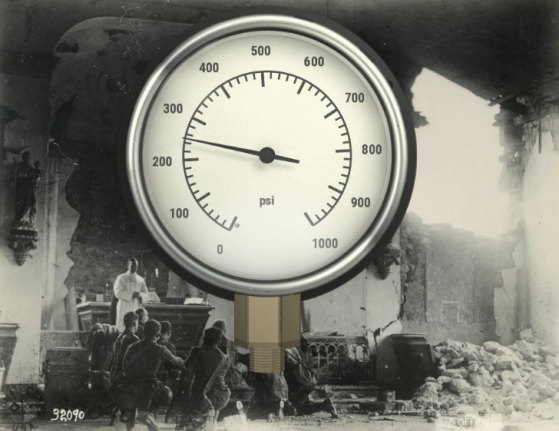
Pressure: 250 psi
